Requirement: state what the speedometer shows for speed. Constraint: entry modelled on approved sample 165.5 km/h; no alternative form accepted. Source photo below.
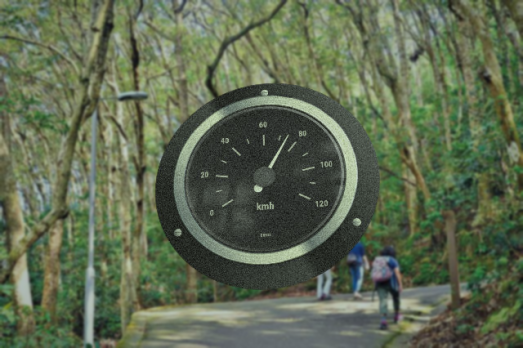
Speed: 75 km/h
